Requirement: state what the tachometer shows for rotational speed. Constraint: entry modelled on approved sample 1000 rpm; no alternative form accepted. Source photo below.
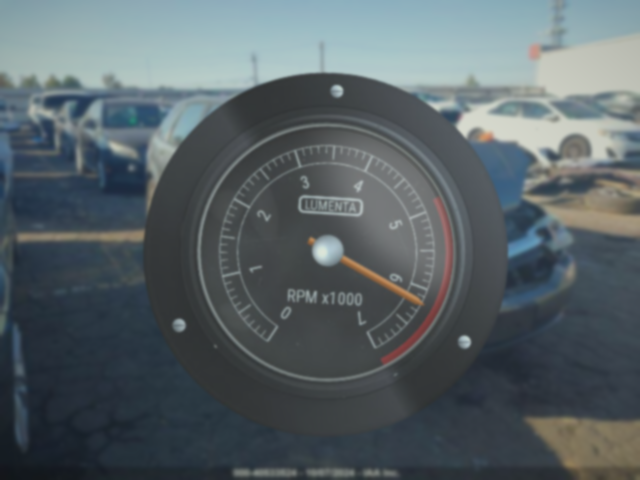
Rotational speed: 6200 rpm
